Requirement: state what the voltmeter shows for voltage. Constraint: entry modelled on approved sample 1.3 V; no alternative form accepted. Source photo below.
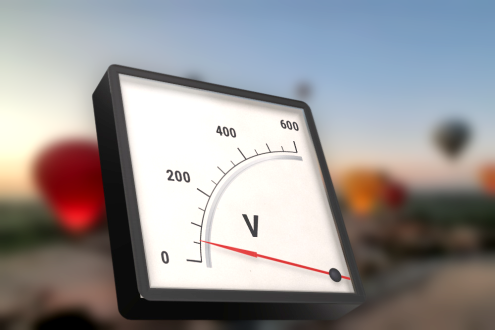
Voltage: 50 V
